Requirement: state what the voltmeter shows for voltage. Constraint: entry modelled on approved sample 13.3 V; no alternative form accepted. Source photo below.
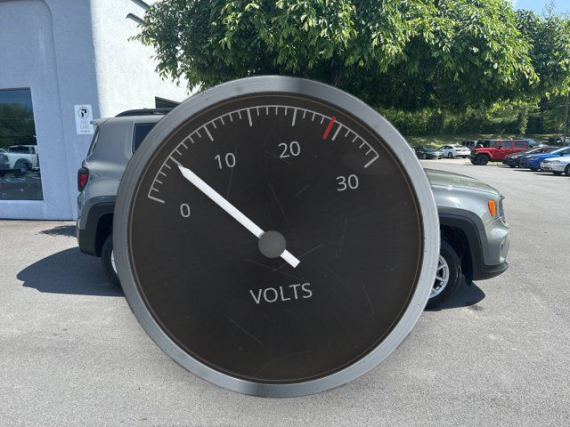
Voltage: 5 V
